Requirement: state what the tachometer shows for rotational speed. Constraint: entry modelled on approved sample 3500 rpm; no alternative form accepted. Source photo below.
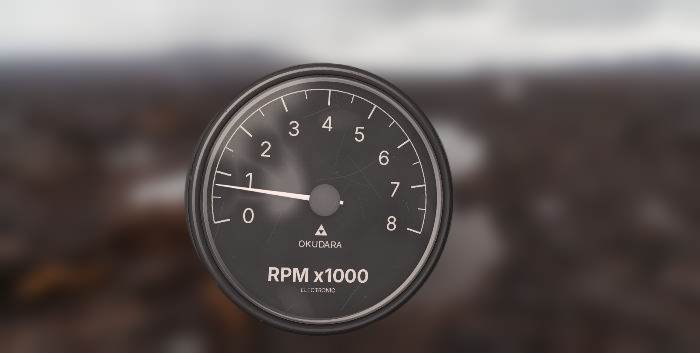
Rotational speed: 750 rpm
